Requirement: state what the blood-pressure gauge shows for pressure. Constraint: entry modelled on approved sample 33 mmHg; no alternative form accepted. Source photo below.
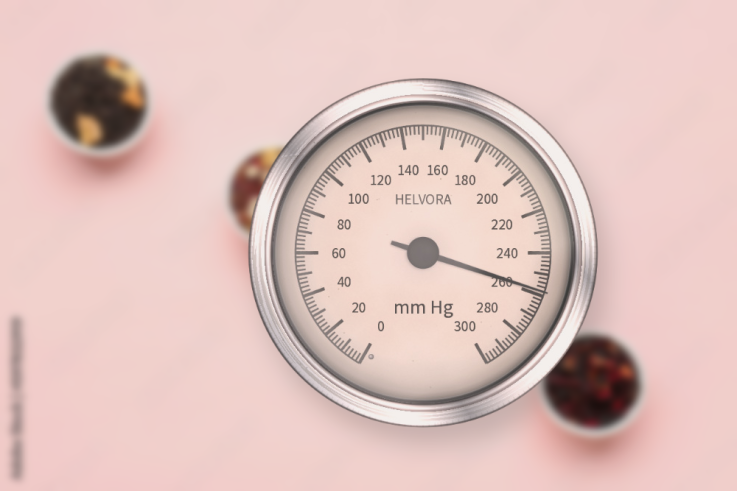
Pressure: 258 mmHg
